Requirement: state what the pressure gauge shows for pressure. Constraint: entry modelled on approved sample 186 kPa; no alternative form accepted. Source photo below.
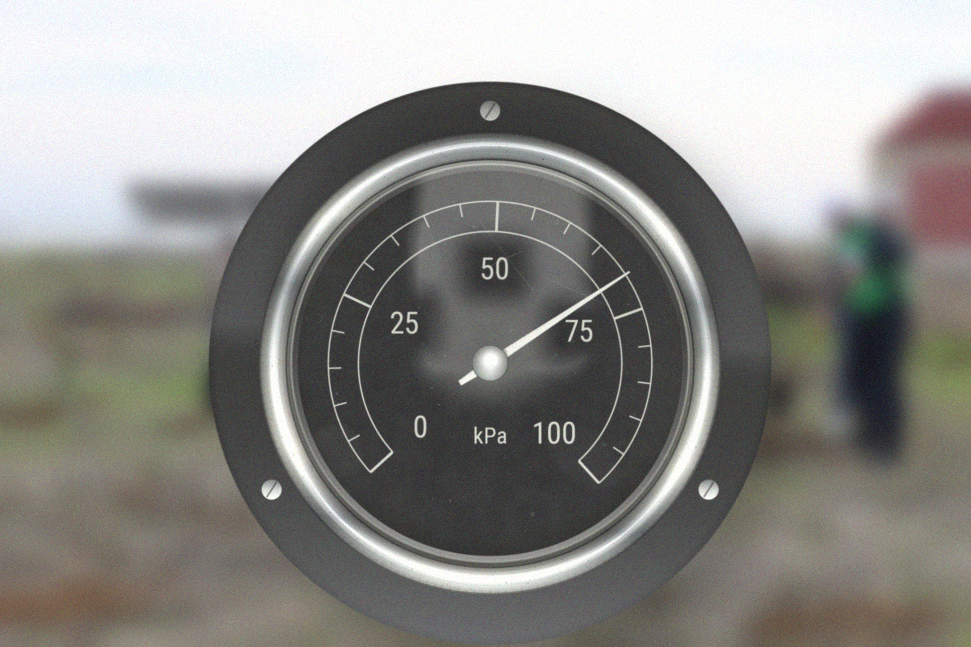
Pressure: 70 kPa
